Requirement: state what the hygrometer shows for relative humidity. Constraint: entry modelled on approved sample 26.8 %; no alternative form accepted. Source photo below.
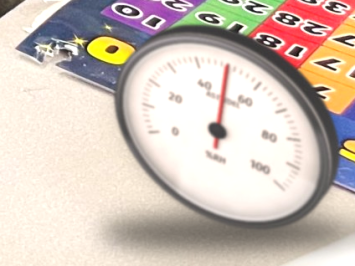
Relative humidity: 50 %
